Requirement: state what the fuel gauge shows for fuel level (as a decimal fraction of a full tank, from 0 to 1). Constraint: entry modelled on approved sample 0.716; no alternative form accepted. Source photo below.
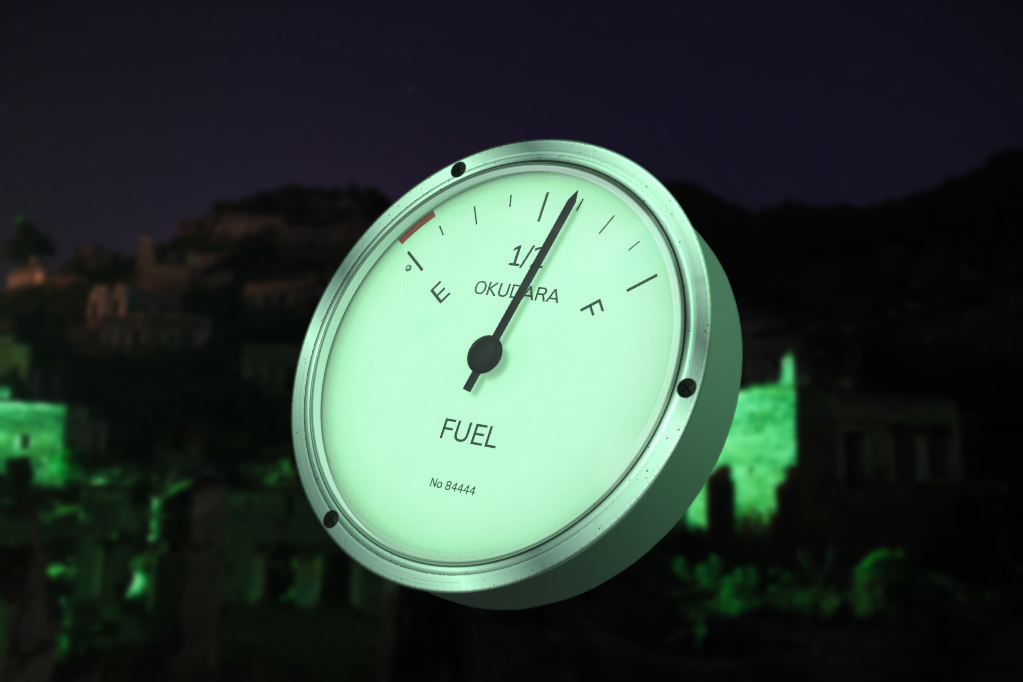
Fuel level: 0.625
